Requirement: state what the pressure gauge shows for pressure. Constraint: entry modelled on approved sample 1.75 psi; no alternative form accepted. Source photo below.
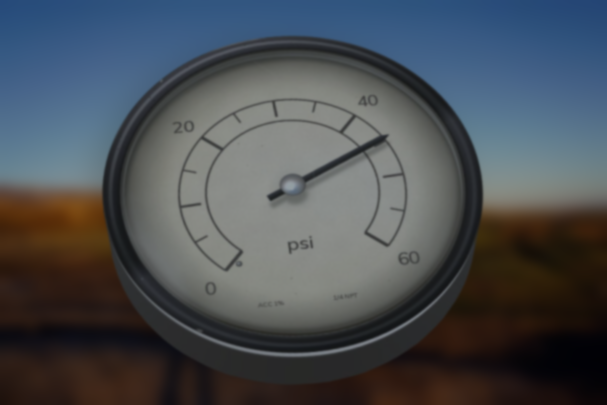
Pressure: 45 psi
